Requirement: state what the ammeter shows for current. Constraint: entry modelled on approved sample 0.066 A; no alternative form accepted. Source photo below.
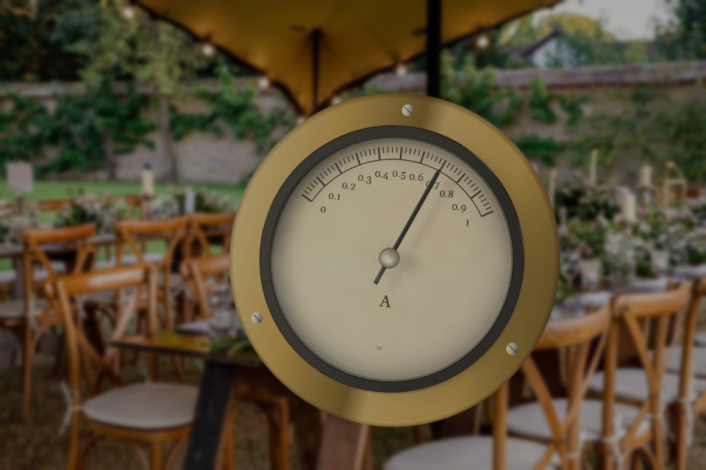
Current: 0.7 A
